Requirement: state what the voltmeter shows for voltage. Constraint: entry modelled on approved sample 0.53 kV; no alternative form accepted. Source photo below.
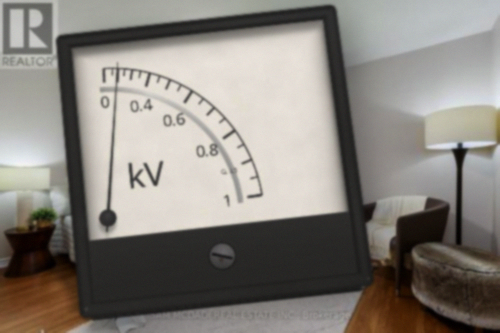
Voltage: 0.2 kV
